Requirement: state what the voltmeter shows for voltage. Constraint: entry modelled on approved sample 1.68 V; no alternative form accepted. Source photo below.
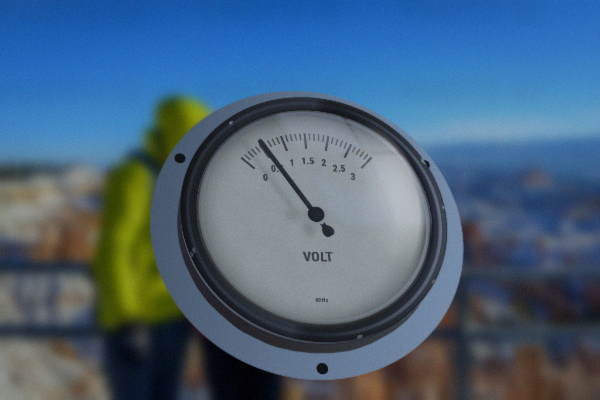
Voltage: 0.5 V
